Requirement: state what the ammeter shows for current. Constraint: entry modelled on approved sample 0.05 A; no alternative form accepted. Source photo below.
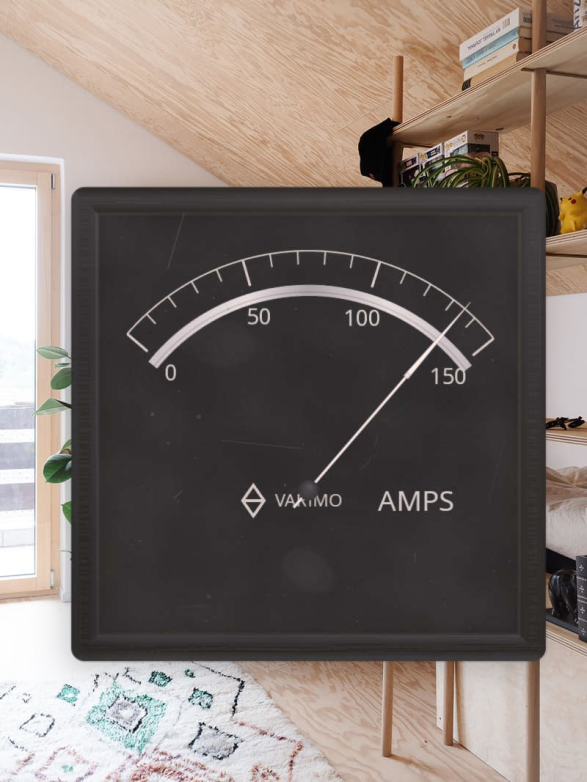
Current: 135 A
